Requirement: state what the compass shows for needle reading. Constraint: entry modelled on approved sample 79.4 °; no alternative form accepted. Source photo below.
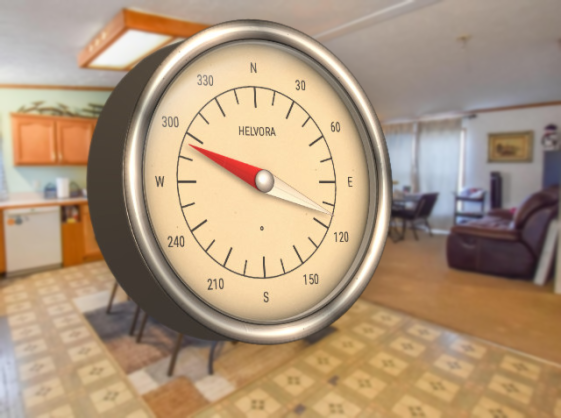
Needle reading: 292.5 °
